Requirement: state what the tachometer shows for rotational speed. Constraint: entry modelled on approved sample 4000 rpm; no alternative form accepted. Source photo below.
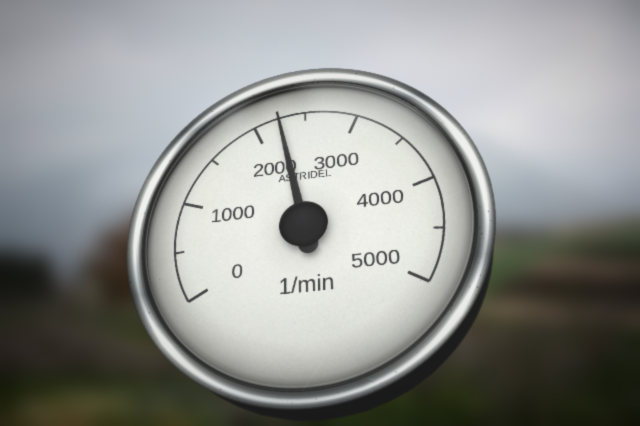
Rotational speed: 2250 rpm
